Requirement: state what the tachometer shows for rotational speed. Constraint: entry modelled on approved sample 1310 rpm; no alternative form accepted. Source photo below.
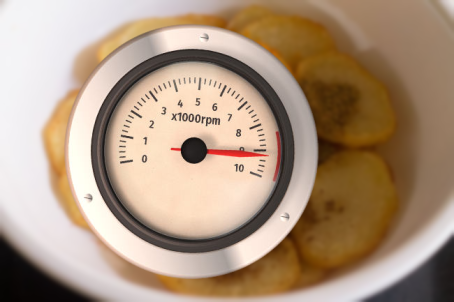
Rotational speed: 9200 rpm
